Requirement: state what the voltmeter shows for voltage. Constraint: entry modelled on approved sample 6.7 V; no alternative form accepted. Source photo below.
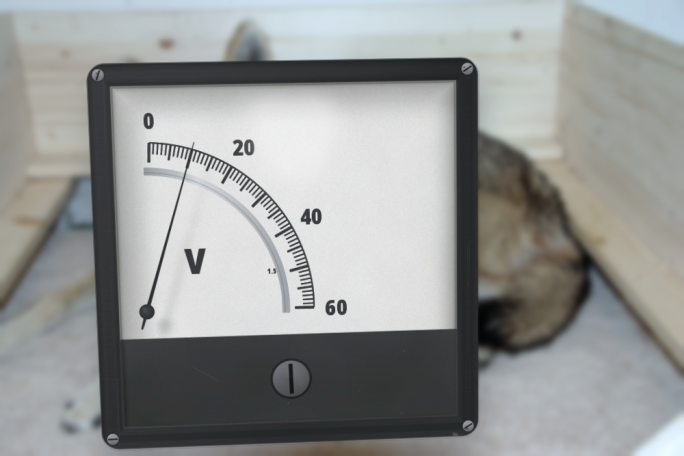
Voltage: 10 V
